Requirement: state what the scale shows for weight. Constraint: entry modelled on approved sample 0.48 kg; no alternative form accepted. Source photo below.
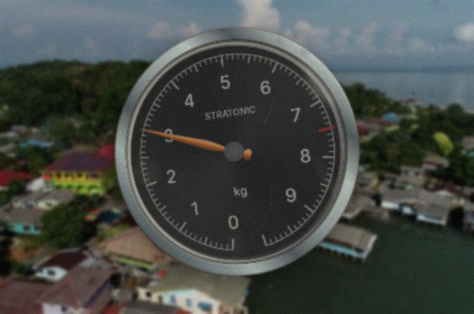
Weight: 3 kg
